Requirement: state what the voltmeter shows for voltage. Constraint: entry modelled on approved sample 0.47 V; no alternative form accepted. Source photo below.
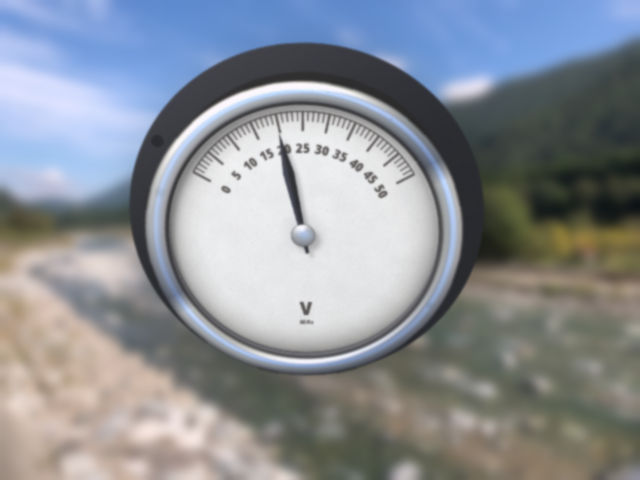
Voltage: 20 V
